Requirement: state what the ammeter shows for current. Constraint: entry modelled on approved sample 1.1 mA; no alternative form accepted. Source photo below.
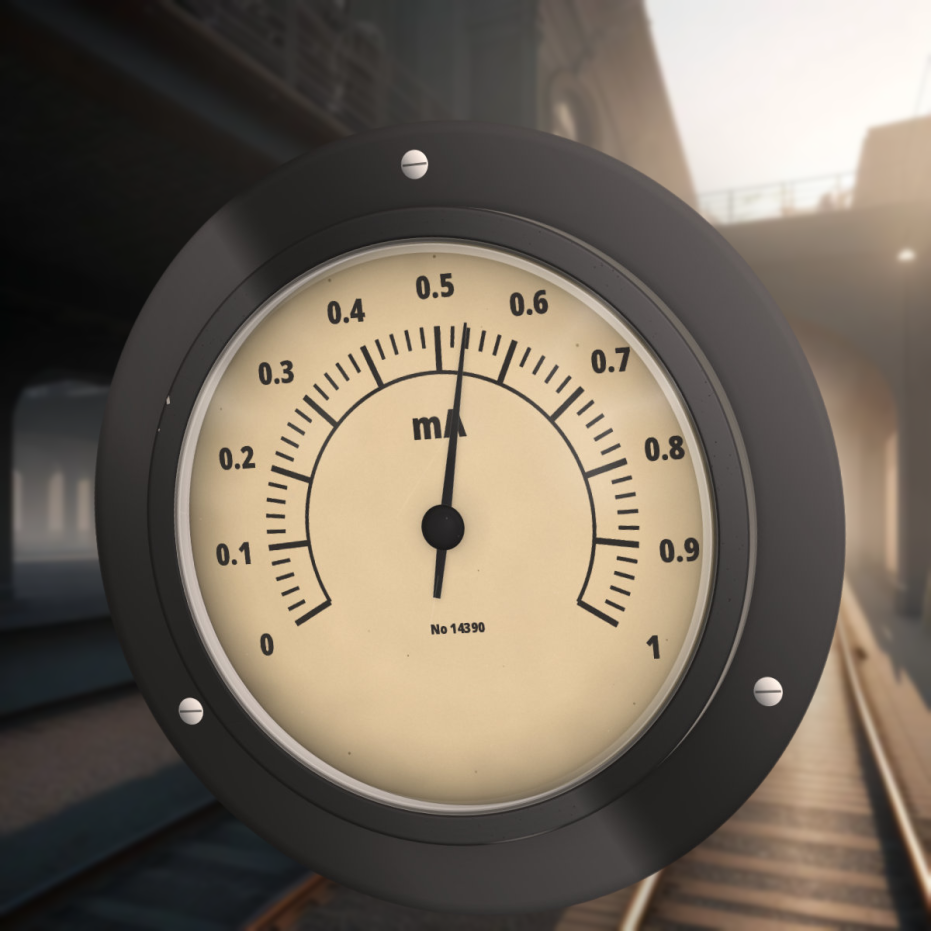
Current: 0.54 mA
